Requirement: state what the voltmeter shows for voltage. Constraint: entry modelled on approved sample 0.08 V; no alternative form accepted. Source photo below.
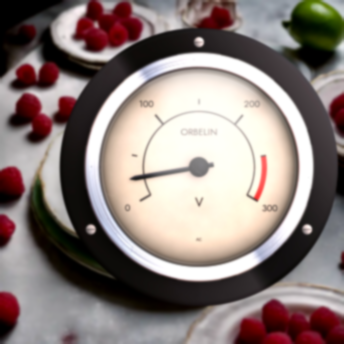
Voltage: 25 V
